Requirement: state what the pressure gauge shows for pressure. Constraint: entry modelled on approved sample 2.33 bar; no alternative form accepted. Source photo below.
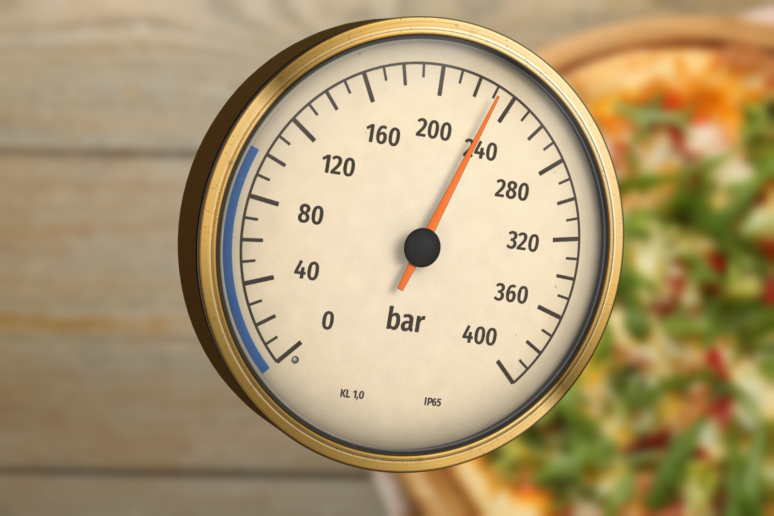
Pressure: 230 bar
